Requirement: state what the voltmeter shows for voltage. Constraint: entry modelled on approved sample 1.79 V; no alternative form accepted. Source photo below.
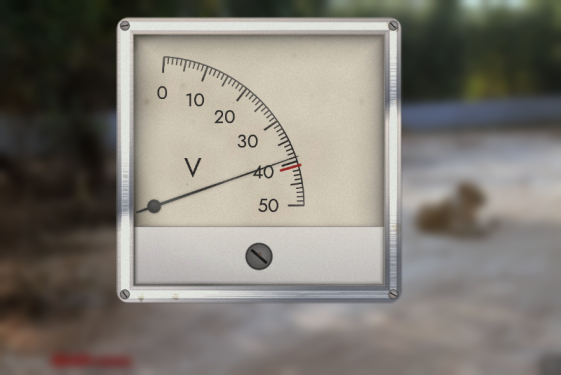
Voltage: 39 V
